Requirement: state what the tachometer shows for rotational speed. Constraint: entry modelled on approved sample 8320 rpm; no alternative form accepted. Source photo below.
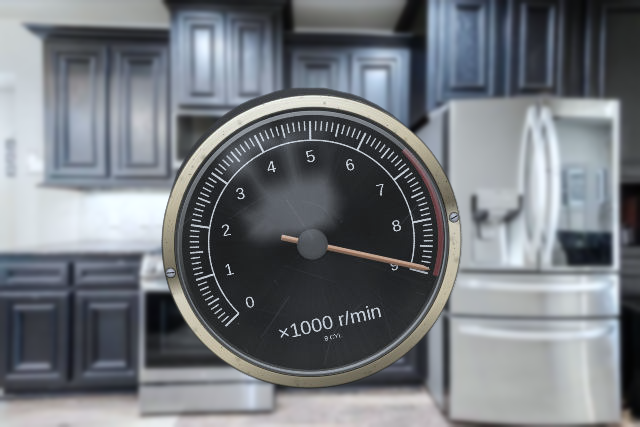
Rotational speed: 8900 rpm
